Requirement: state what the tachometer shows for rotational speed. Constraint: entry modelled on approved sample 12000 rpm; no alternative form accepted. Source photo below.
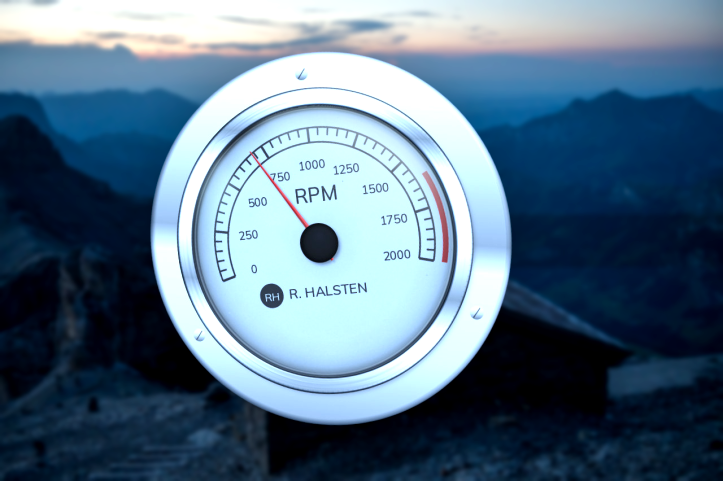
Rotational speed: 700 rpm
